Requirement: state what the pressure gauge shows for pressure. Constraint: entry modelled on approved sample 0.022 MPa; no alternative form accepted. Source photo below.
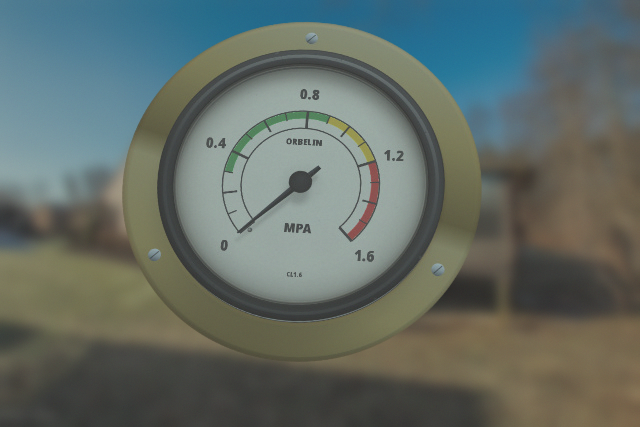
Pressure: 0 MPa
